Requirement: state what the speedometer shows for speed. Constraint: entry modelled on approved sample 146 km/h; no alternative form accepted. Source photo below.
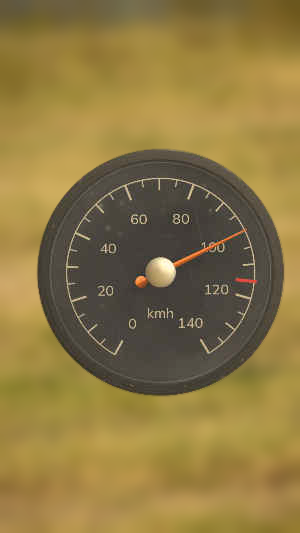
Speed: 100 km/h
